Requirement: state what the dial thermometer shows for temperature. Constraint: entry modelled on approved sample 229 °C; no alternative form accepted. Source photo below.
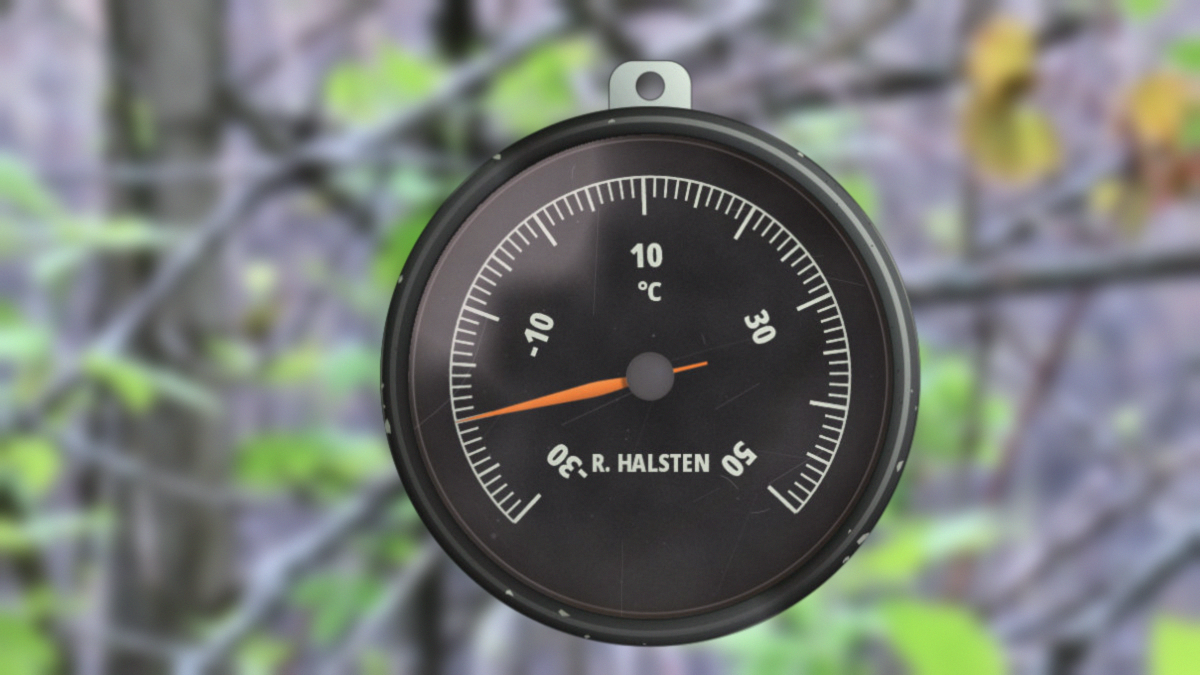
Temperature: -20 °C
